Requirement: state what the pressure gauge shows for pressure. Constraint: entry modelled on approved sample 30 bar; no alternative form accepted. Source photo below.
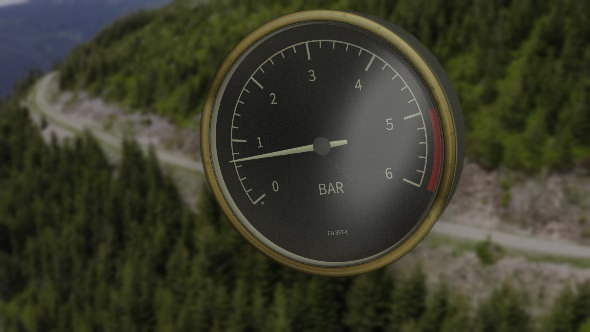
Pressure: 0.7 bar
